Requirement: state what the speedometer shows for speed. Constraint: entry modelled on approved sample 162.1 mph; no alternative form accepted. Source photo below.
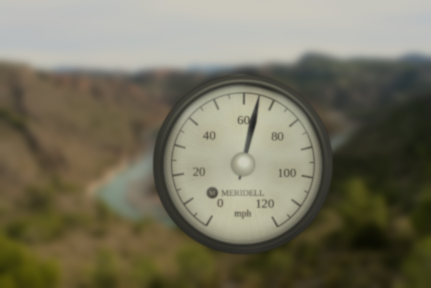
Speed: 65 mph
